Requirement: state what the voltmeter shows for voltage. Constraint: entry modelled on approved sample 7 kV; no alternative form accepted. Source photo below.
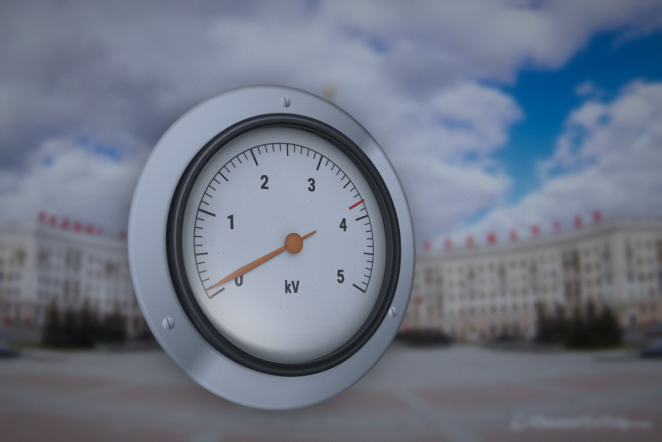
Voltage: 0.1 kV
